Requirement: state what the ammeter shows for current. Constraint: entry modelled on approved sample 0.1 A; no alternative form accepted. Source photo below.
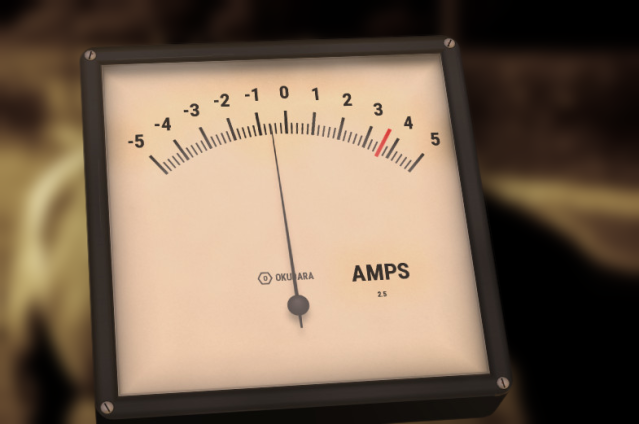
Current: -0.6 A
